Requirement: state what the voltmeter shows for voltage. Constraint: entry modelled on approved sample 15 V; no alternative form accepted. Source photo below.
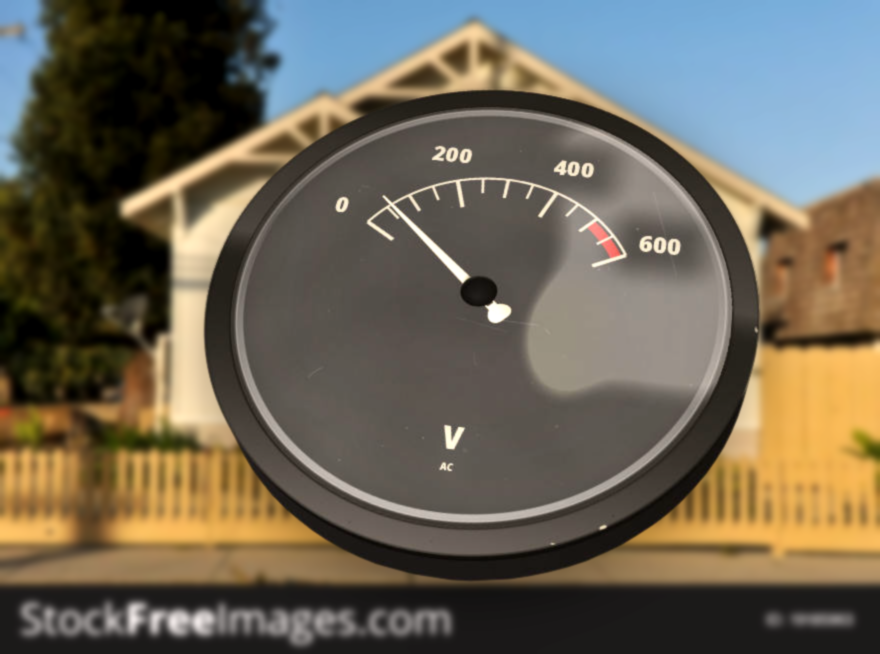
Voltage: 50 V
